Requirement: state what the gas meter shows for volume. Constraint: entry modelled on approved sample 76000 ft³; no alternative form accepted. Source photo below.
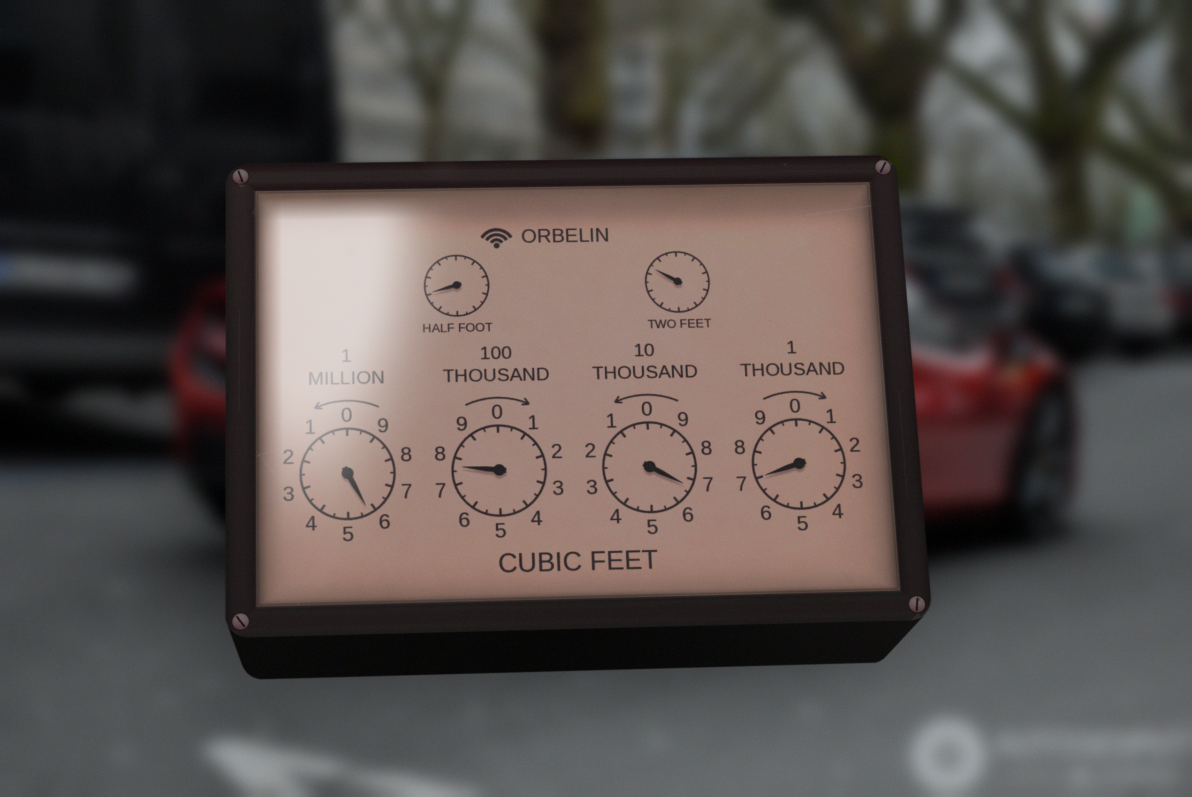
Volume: 576700 ft³
